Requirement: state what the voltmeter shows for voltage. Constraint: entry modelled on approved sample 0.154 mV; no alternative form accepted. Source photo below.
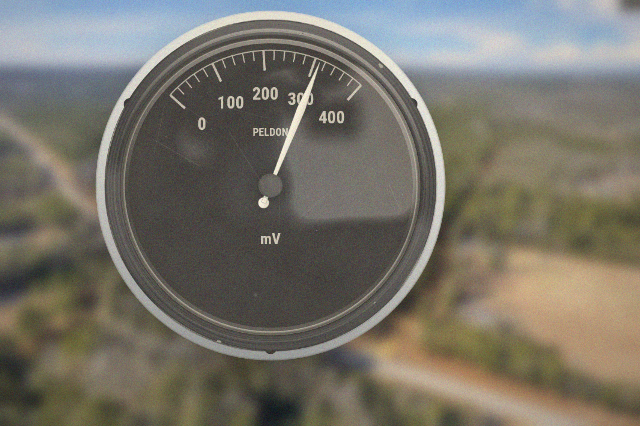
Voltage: 310 mV
